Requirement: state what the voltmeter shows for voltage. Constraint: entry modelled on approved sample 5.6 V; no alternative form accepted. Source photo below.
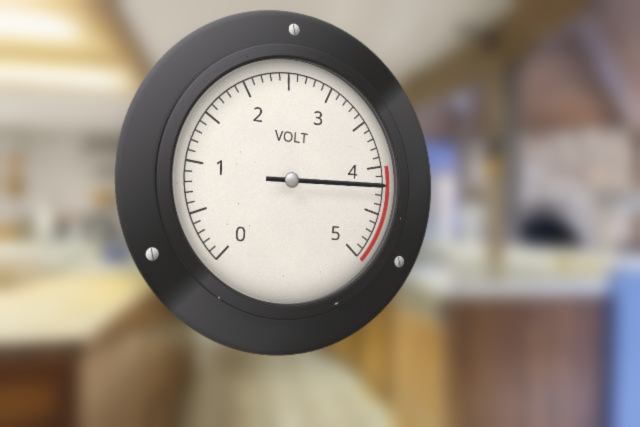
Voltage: 4.2 V
